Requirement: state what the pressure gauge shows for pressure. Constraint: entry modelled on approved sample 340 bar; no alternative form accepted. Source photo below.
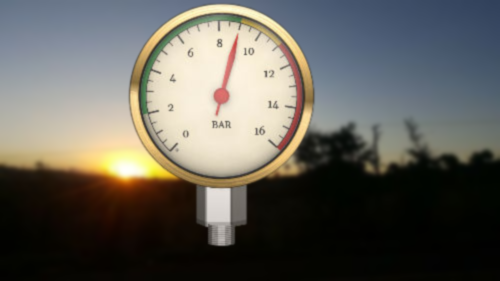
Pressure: 9 bar
